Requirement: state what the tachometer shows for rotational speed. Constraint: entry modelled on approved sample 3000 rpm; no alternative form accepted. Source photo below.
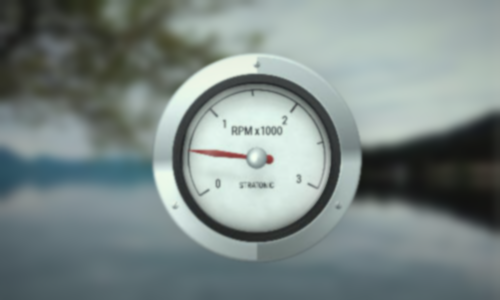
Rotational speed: 500 rpm
